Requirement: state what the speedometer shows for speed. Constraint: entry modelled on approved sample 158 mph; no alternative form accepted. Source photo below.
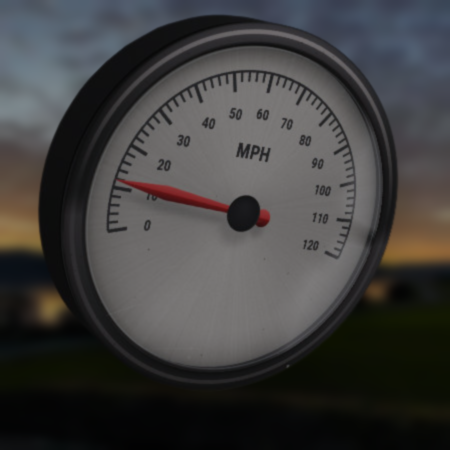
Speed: 12 mph
